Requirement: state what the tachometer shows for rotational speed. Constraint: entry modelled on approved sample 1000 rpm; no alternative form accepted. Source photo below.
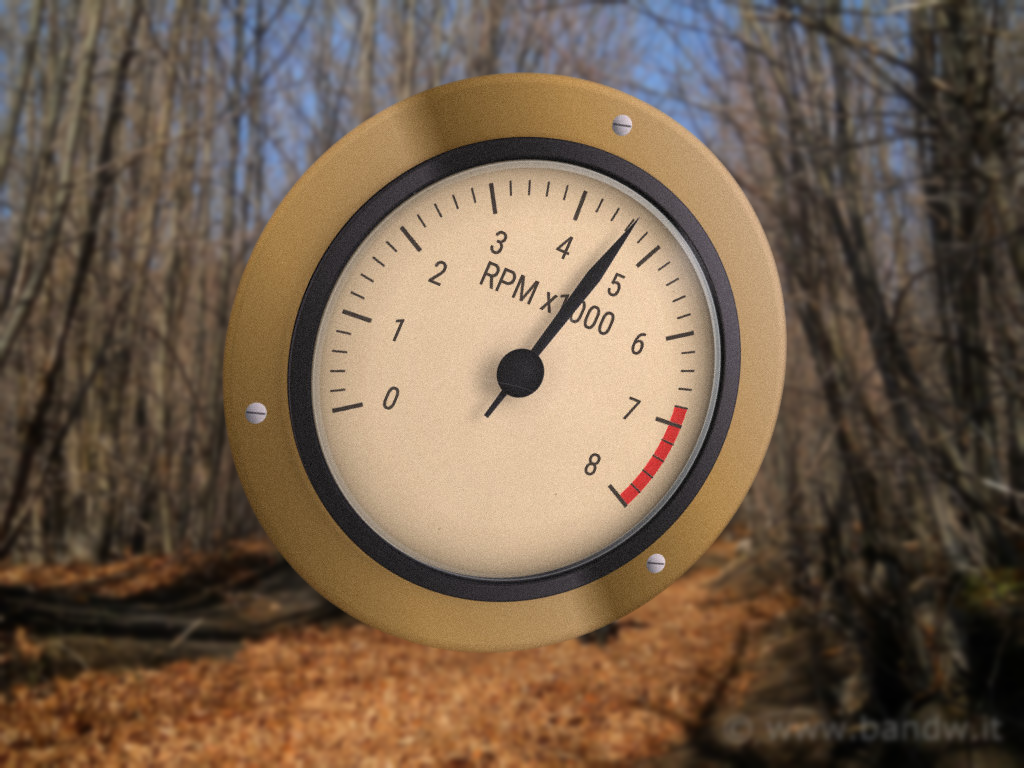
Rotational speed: 4600 rpm
